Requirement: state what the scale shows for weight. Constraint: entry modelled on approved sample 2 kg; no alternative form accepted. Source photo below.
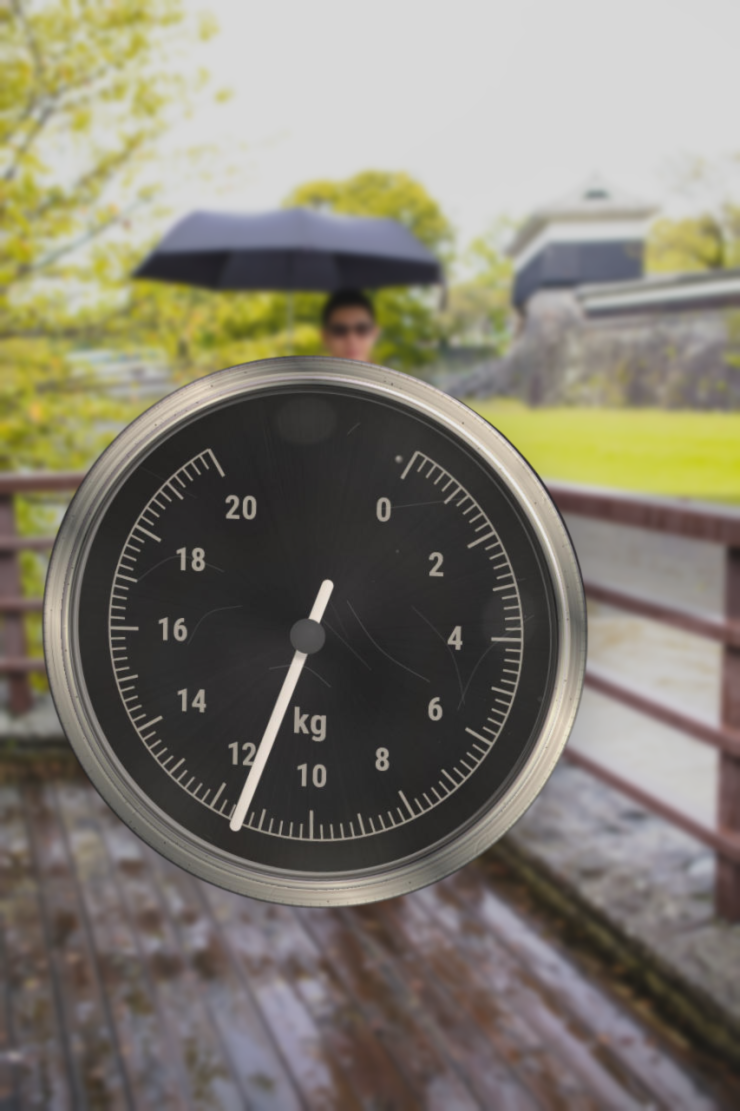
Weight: 11.4 kg
